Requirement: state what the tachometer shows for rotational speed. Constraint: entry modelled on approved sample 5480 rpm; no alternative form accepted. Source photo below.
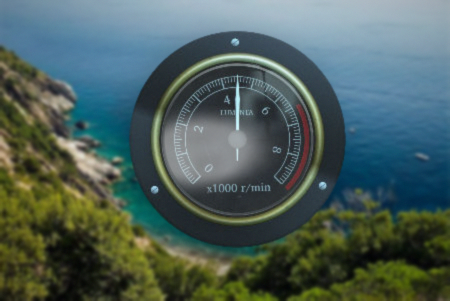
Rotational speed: 4500 rpm
